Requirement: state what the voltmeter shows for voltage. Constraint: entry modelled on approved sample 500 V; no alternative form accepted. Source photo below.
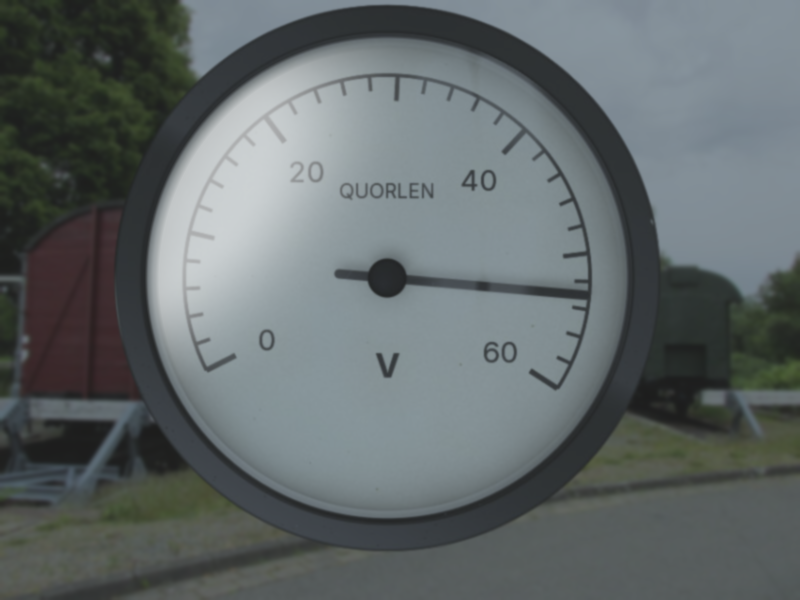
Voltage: 53 V
